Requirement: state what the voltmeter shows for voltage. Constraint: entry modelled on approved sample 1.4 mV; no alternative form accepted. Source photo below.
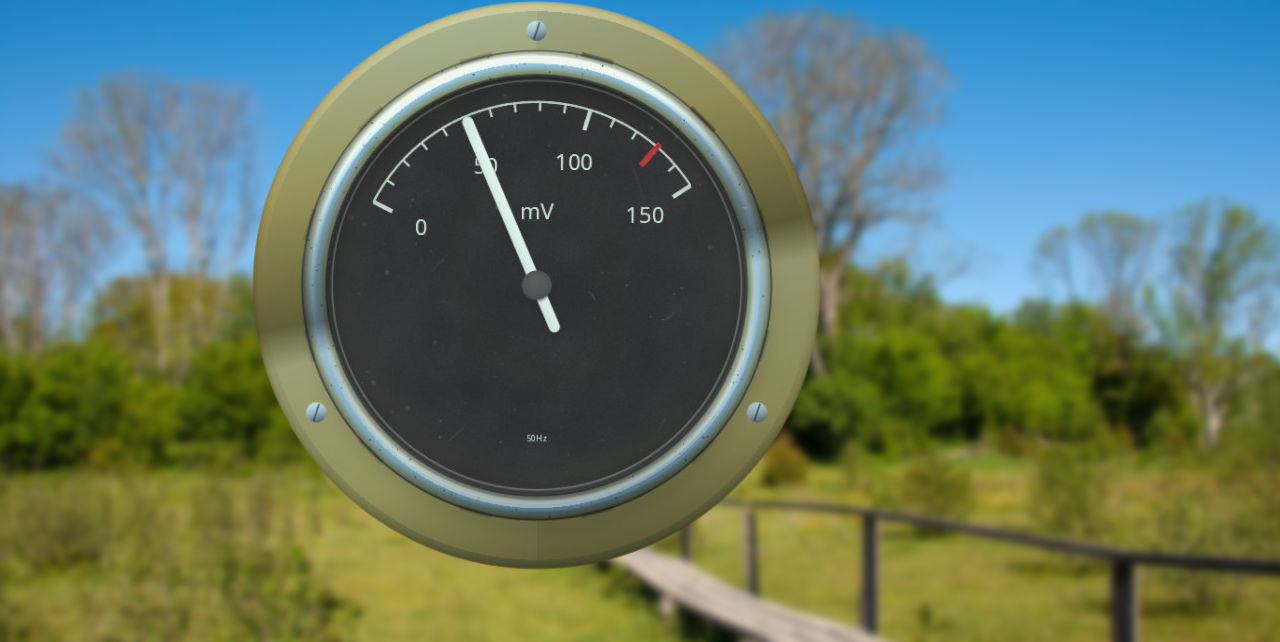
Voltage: 50 mV
